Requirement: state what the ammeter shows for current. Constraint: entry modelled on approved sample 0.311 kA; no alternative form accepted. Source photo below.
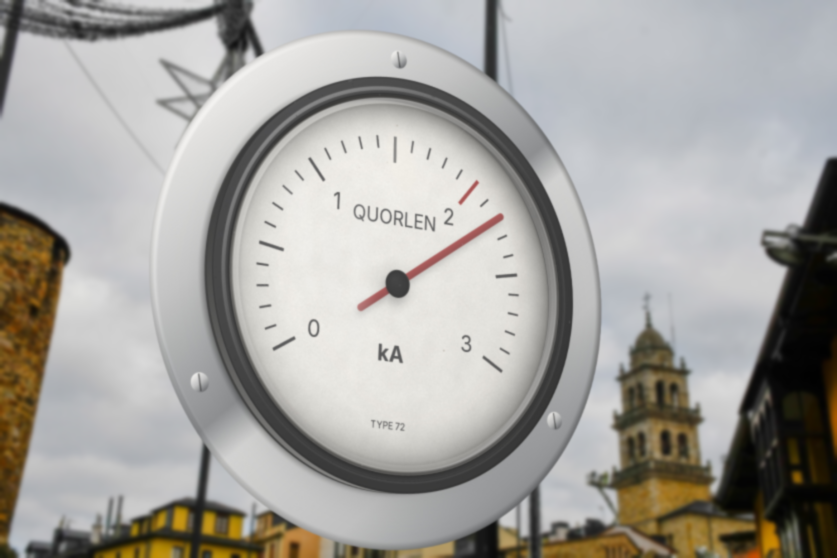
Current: 2.2 kA
